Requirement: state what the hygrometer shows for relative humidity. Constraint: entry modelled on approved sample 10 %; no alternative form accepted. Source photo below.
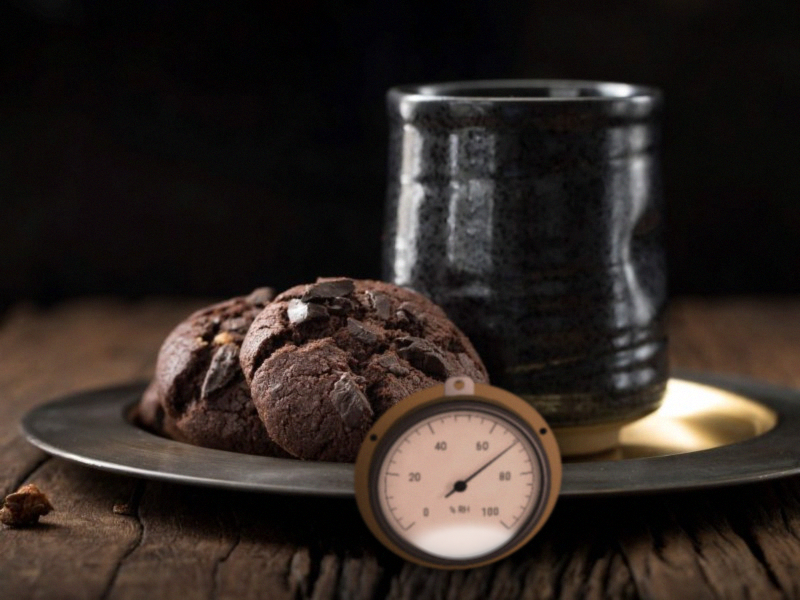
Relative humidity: 68 %
